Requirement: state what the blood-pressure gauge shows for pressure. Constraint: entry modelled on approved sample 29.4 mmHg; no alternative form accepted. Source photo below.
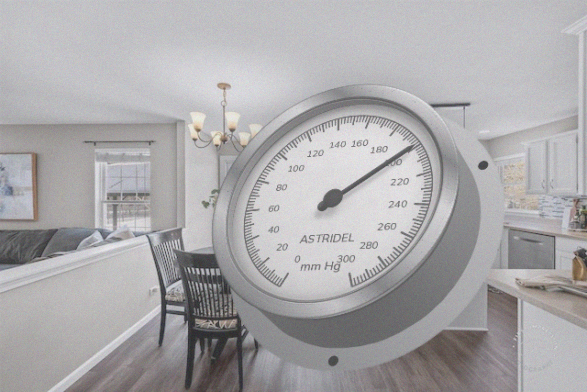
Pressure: 200 mmHg
